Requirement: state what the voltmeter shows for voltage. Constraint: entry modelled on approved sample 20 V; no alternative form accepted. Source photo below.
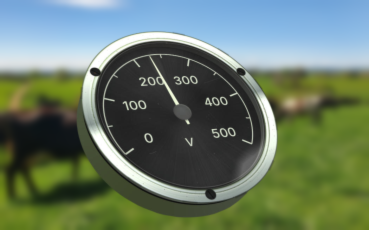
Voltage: 225 V
